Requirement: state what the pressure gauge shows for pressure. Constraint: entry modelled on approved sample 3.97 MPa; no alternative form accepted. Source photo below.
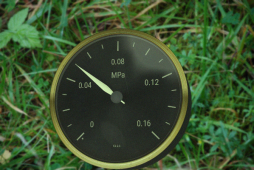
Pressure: 0.05 MPa
